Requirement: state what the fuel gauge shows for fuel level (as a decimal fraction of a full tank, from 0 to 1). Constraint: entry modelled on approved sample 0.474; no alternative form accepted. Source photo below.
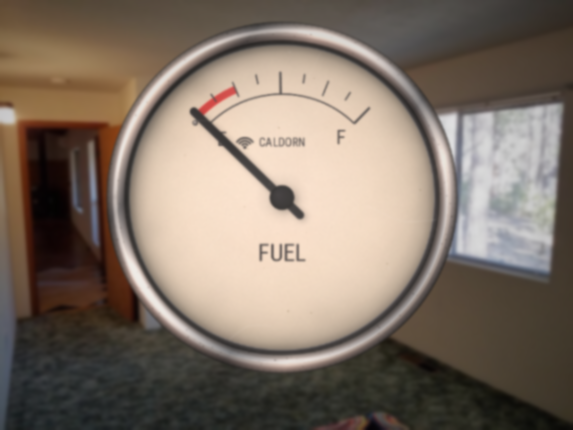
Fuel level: 0
